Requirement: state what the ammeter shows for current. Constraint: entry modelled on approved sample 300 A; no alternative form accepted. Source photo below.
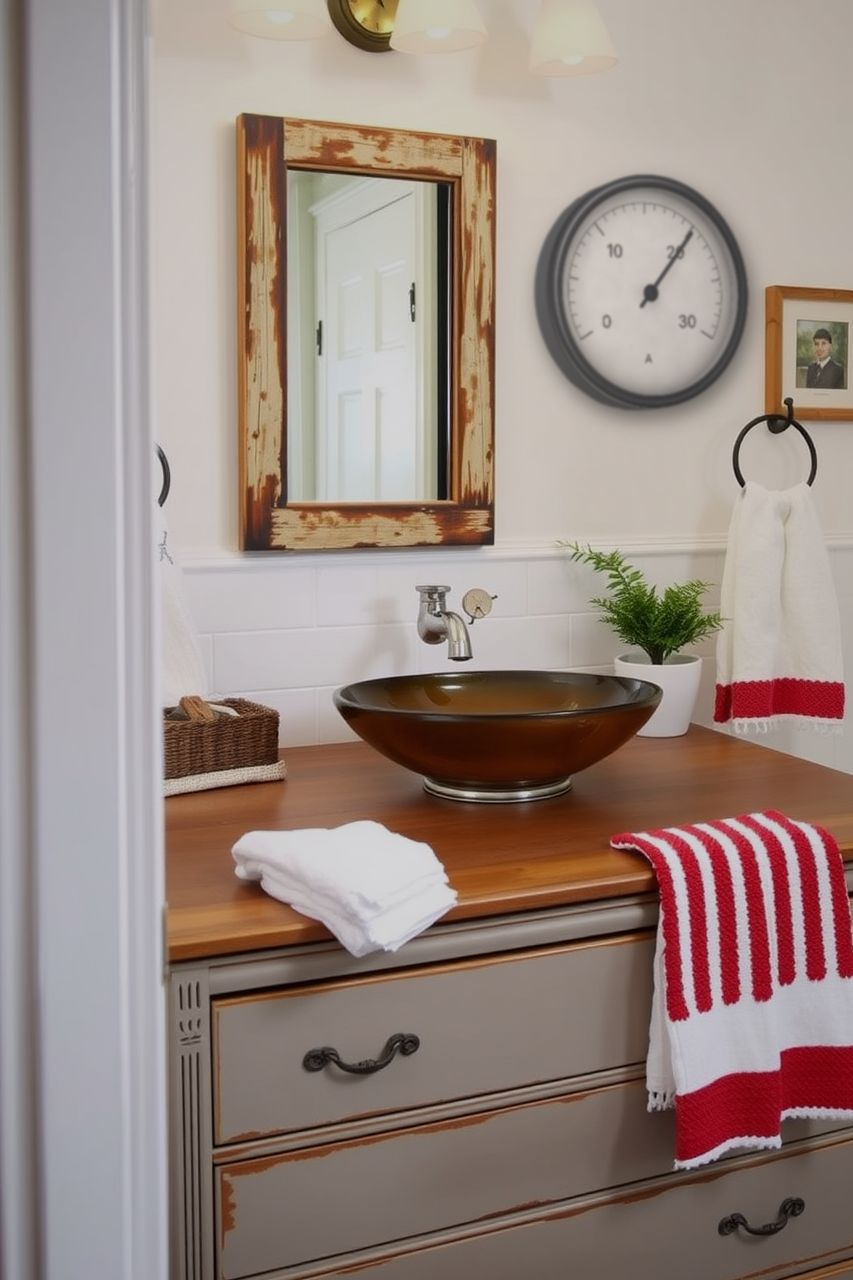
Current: 20 A
